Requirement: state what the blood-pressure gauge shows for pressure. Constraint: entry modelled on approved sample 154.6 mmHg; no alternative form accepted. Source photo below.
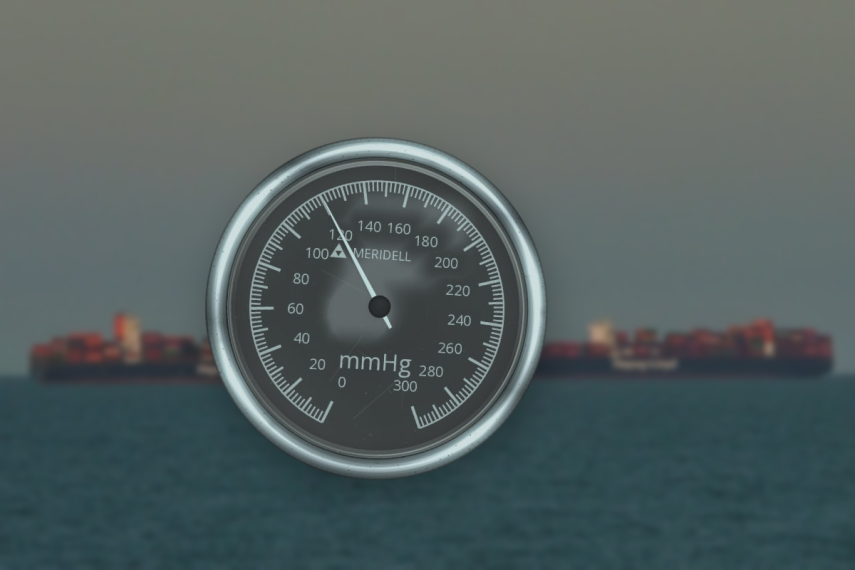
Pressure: 120 mmHg
